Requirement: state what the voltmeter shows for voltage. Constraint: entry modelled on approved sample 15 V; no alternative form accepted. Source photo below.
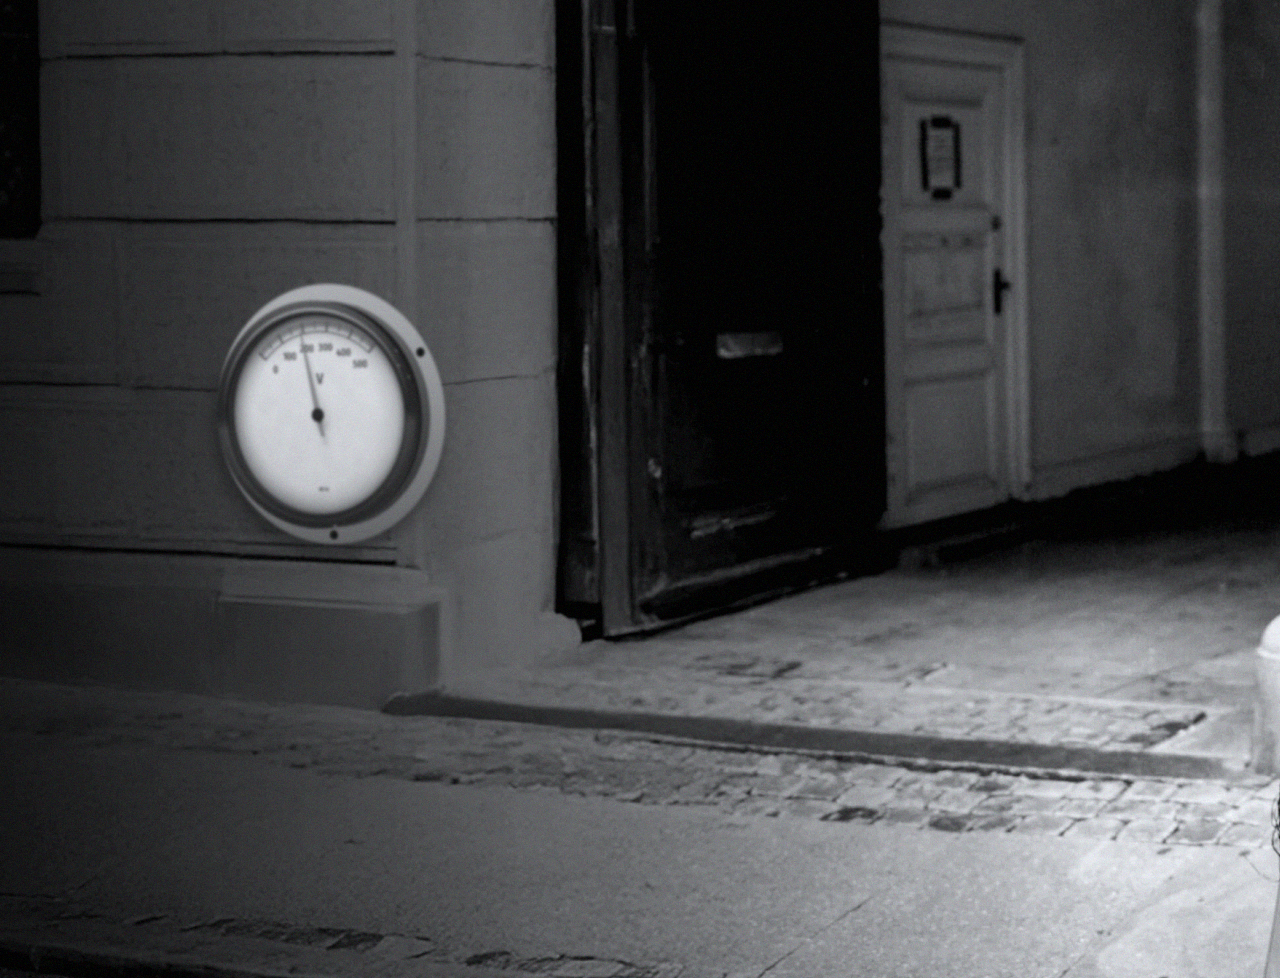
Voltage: 200 V
